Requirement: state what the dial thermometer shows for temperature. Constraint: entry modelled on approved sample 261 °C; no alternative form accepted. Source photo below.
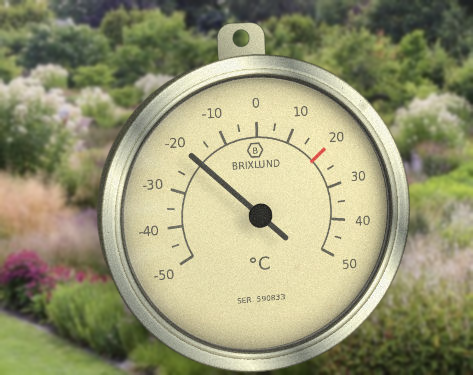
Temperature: -20 °C
